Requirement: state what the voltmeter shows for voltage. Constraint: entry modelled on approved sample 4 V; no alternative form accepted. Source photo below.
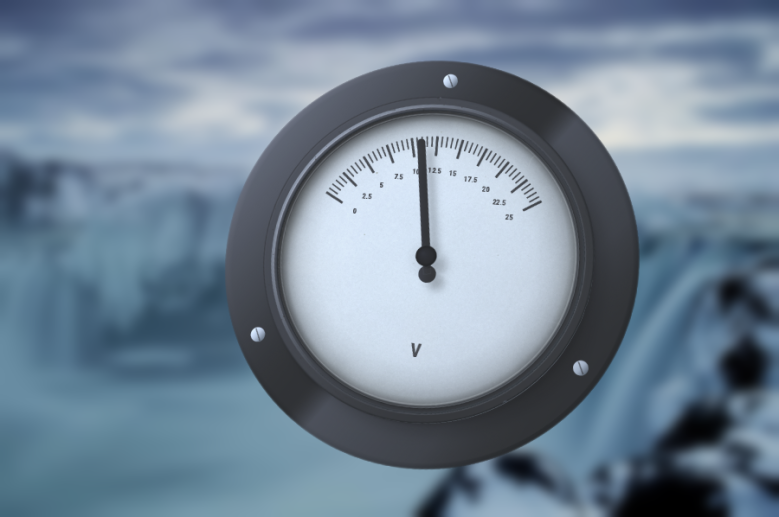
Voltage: 11 V
